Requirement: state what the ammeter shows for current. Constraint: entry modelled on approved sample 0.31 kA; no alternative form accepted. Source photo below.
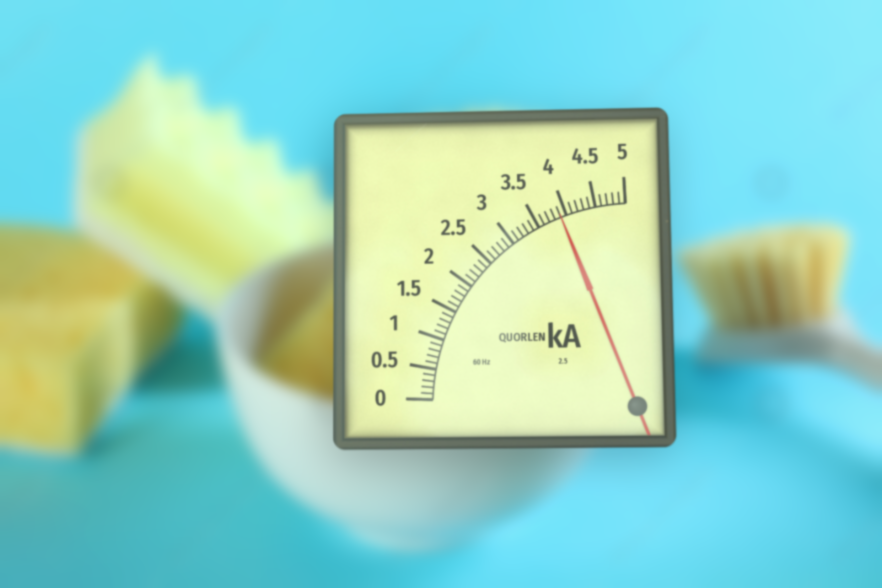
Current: 3.9 kA
